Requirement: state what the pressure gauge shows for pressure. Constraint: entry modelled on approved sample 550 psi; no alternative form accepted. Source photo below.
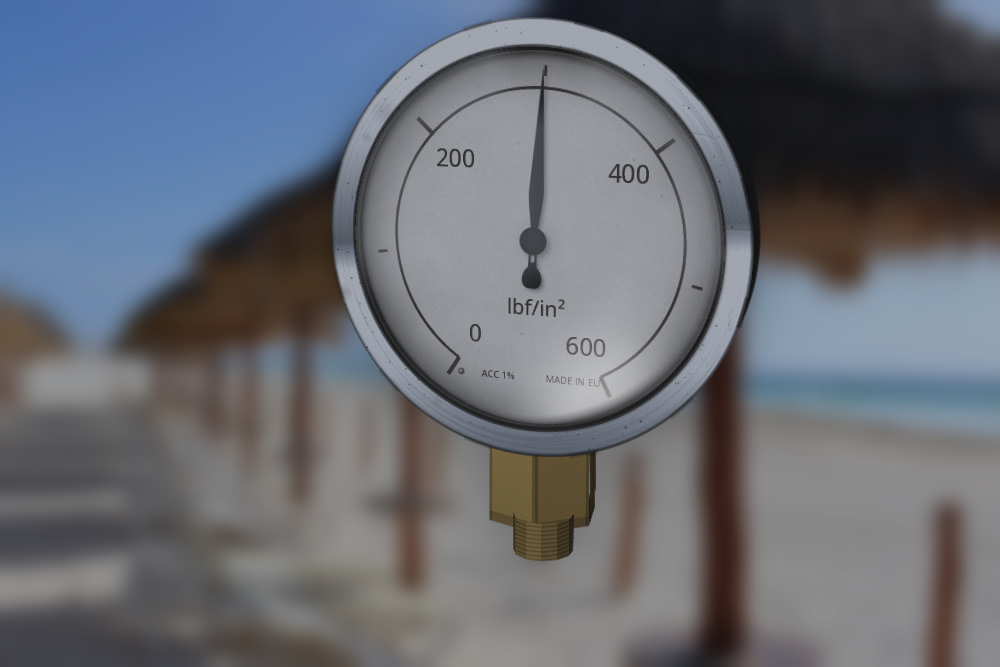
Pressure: 300 psi
